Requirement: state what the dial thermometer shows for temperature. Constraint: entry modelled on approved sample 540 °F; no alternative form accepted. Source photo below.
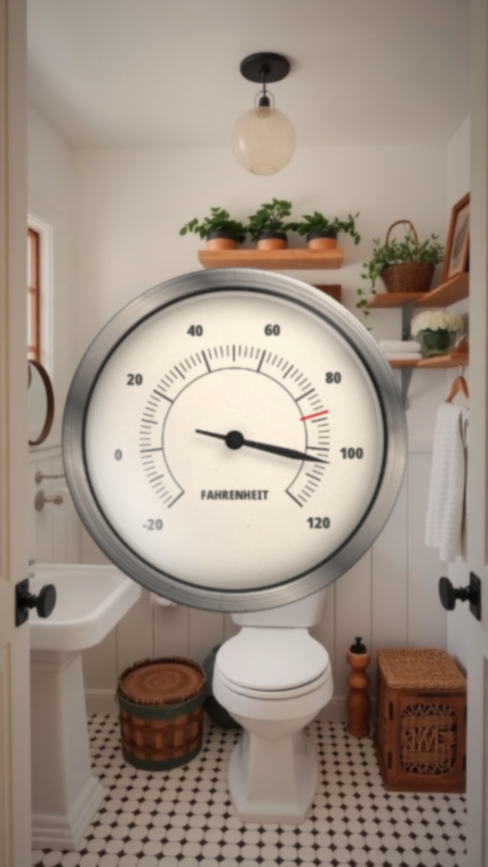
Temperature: 104 °F
